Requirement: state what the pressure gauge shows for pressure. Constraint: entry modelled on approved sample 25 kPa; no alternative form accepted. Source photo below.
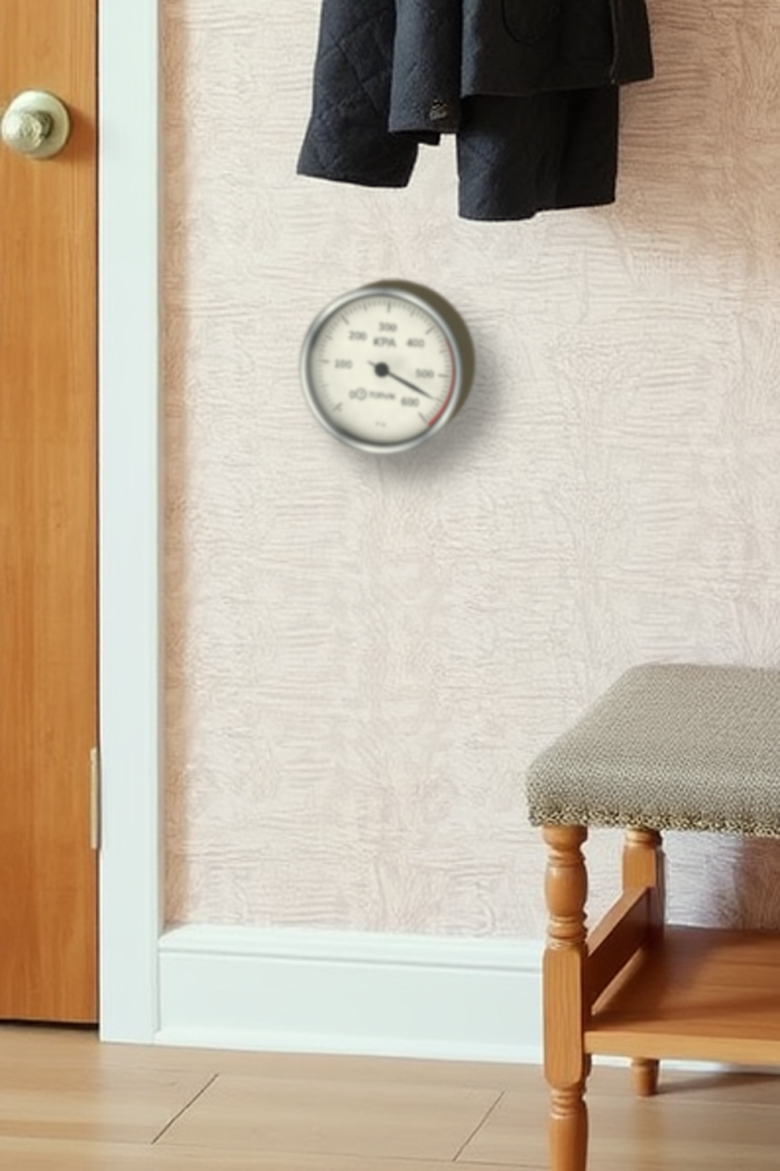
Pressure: 550 kPa
